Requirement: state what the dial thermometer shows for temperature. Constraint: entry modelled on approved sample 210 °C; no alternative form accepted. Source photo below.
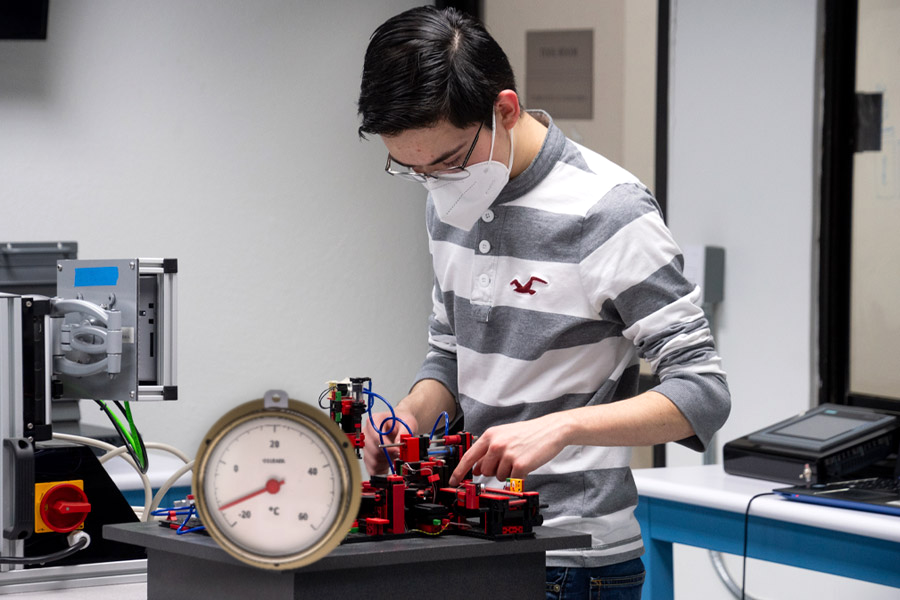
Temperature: -14 °C
